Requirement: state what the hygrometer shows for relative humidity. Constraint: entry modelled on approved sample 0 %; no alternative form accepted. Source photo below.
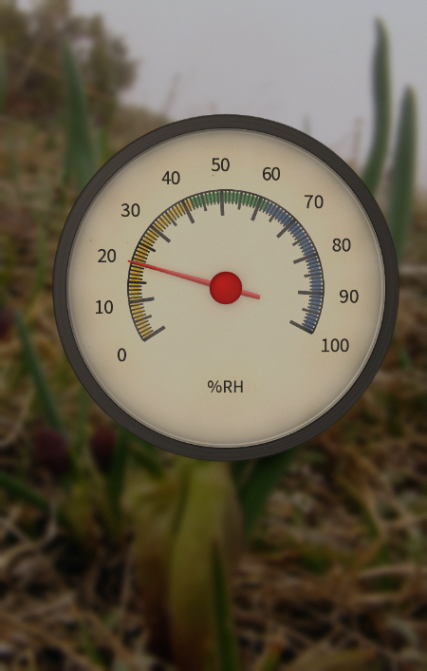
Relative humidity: 20 %
